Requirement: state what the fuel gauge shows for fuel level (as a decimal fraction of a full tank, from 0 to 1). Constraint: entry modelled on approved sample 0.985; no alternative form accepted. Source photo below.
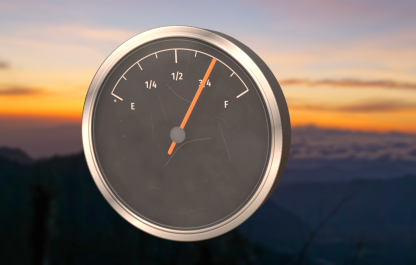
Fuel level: 0.75
